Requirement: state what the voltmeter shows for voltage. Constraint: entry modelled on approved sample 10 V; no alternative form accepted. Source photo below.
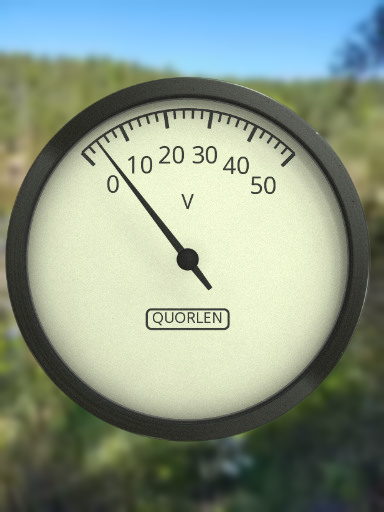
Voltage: 4 V
